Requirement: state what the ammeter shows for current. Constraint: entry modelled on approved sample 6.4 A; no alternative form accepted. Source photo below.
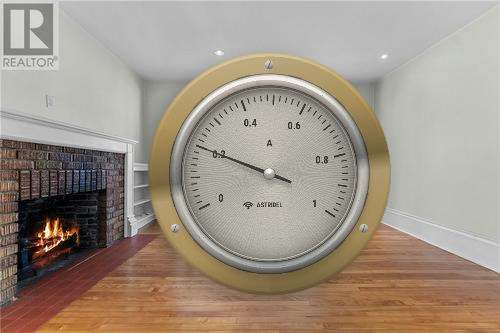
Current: 0.2 A
